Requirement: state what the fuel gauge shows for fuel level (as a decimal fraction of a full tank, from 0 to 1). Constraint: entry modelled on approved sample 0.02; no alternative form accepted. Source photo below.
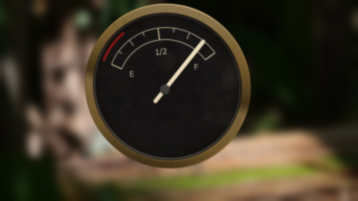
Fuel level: 0.875
